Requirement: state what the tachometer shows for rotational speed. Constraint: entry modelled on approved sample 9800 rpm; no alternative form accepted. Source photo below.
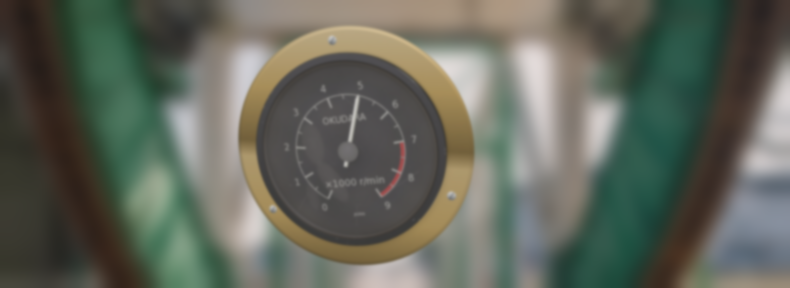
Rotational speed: 5000 rpm
